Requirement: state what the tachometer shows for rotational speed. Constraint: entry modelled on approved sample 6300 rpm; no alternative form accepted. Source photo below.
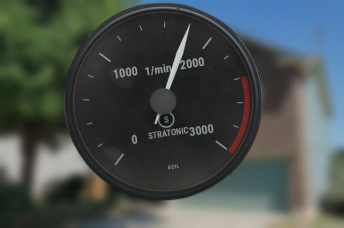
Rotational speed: 1800 rpm
